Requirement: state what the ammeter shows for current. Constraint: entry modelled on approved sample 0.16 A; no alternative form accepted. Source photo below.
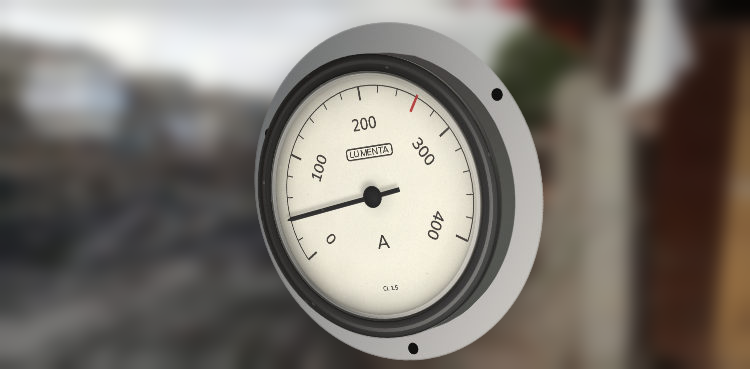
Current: 40 A
